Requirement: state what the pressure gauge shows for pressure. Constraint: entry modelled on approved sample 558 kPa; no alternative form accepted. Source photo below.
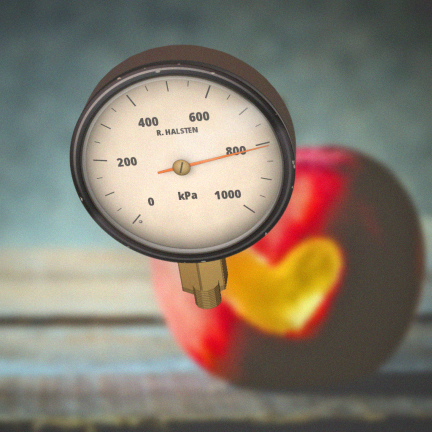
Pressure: 800 kPa
